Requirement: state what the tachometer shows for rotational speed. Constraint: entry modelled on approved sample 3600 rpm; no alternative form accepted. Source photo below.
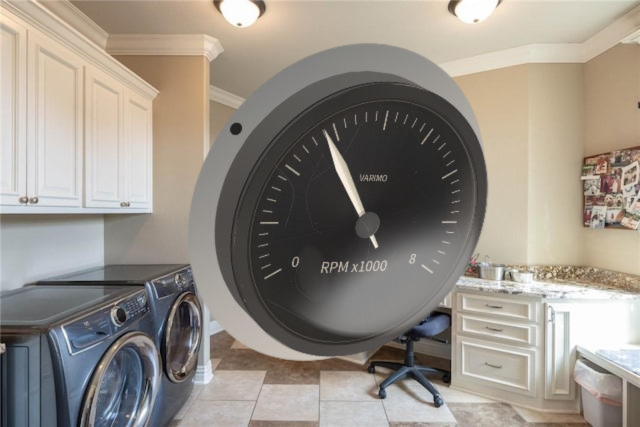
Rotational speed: 2800 rpm
